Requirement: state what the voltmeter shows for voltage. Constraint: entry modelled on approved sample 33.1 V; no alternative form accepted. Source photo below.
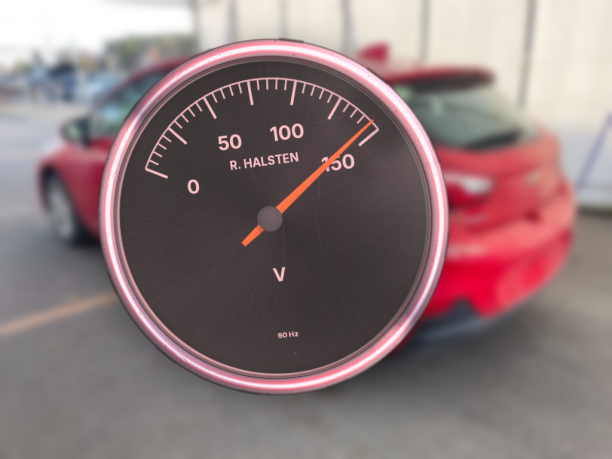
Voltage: 145 V
